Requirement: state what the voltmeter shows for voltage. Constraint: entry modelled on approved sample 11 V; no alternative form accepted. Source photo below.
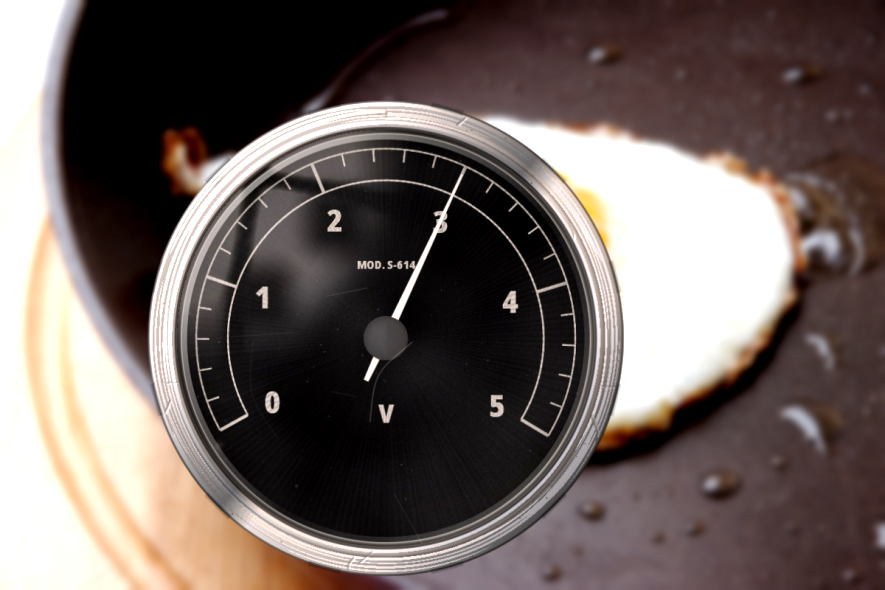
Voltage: 3 V
